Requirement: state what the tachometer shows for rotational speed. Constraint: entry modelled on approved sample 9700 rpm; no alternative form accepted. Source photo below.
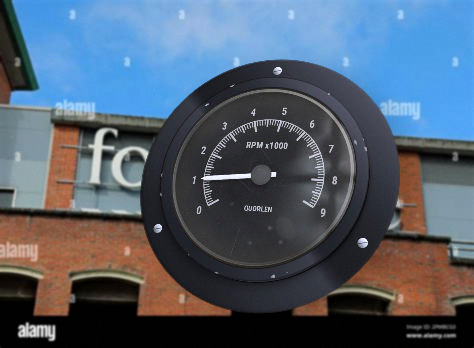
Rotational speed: 1000 rpm
